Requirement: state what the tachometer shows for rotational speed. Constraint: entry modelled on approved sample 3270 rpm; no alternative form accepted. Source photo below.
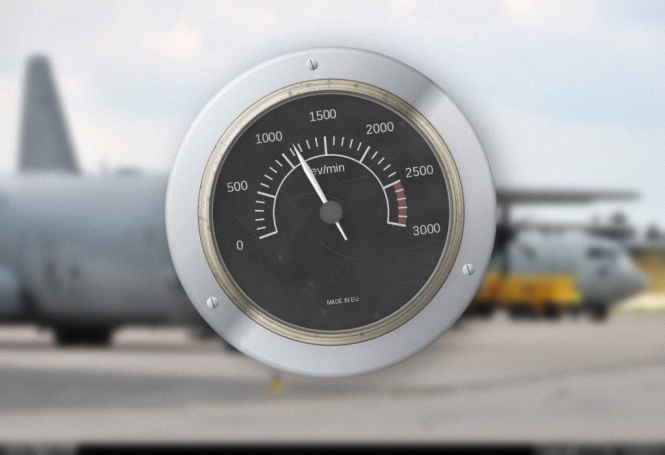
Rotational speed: 1150 rpm
